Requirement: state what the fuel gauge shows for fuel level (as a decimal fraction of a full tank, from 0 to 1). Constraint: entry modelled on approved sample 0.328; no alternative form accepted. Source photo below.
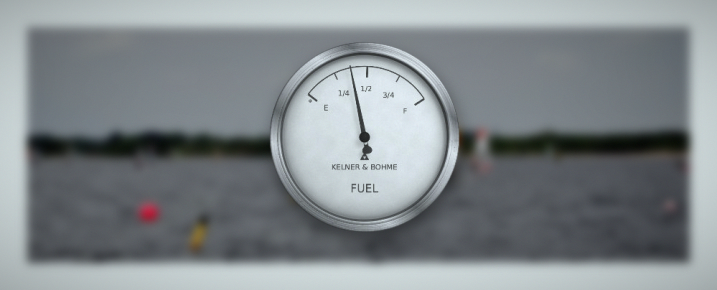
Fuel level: 0.375
